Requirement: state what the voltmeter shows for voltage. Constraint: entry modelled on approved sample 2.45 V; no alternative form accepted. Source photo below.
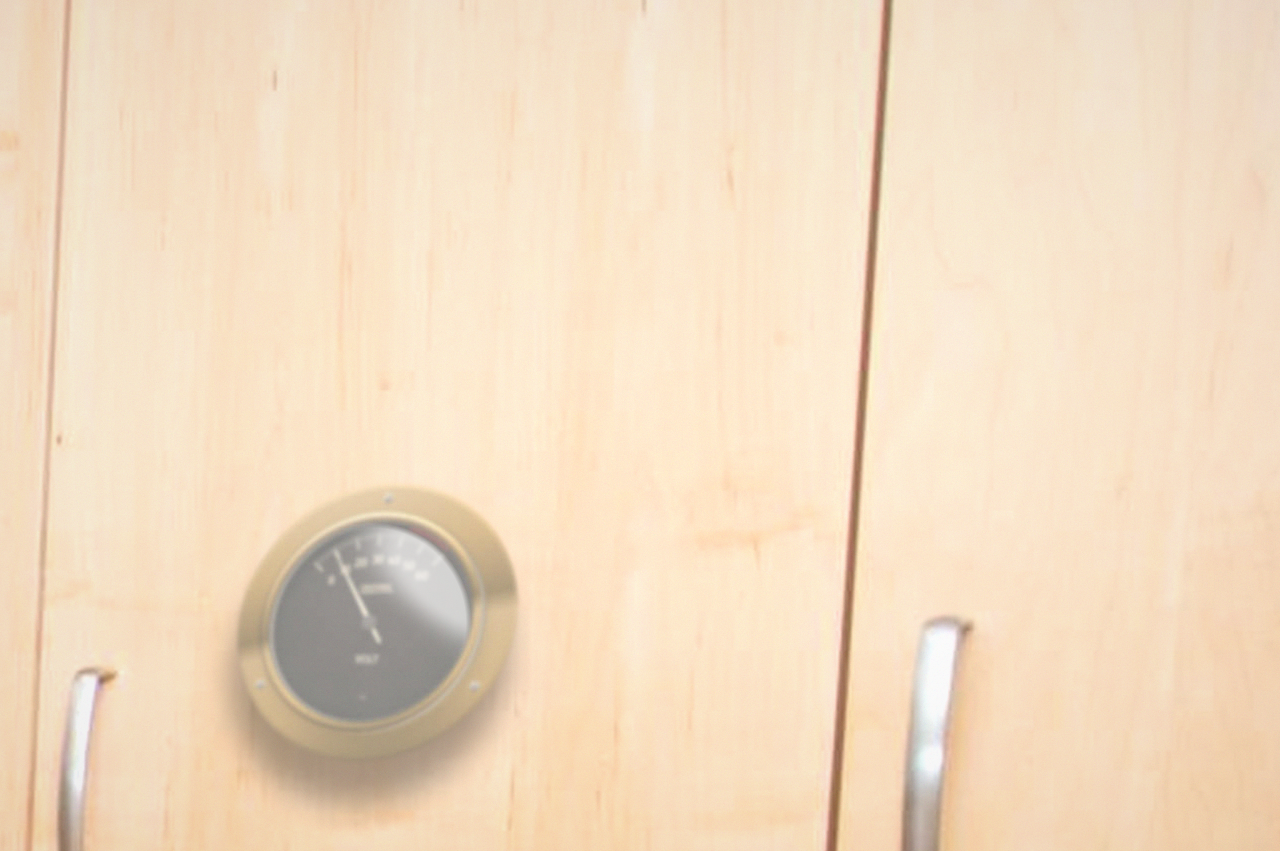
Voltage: 10 V
